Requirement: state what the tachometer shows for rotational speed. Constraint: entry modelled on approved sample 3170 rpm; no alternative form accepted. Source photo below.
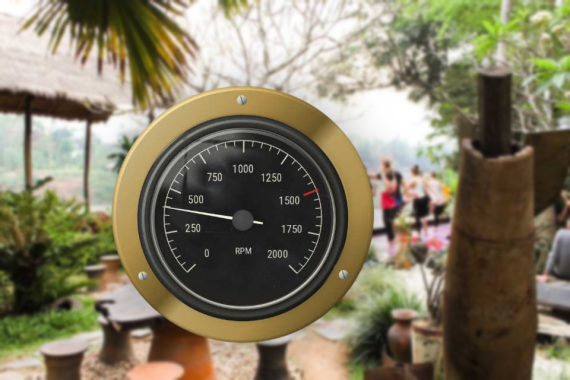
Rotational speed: 400 rpm
